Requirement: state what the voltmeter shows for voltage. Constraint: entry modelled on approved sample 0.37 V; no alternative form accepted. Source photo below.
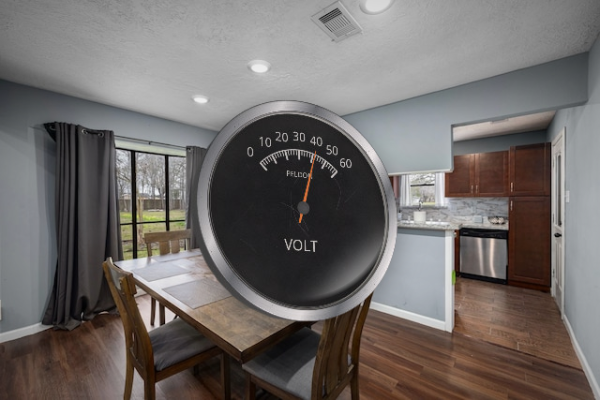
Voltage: 40 V
